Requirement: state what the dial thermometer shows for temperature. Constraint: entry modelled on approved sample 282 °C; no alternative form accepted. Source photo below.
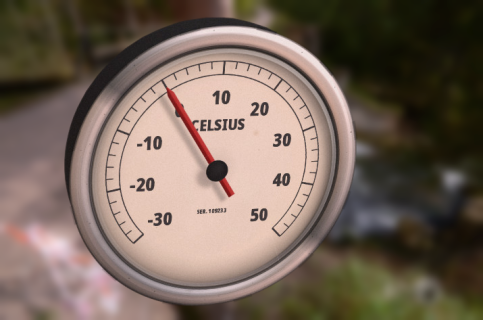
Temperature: 0 °C
